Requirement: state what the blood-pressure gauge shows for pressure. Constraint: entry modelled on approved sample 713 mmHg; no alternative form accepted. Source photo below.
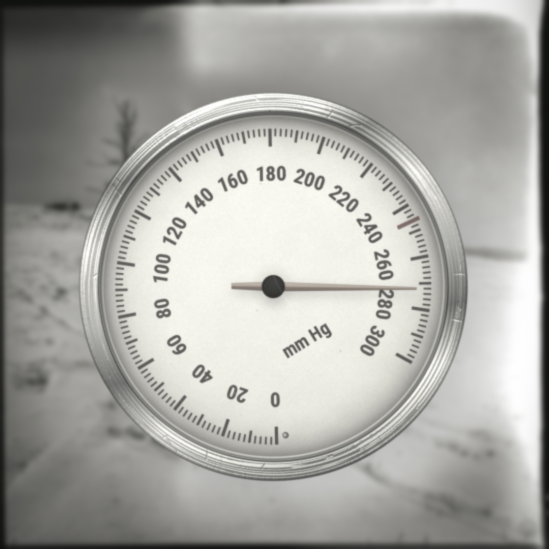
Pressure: 272 mmHg
